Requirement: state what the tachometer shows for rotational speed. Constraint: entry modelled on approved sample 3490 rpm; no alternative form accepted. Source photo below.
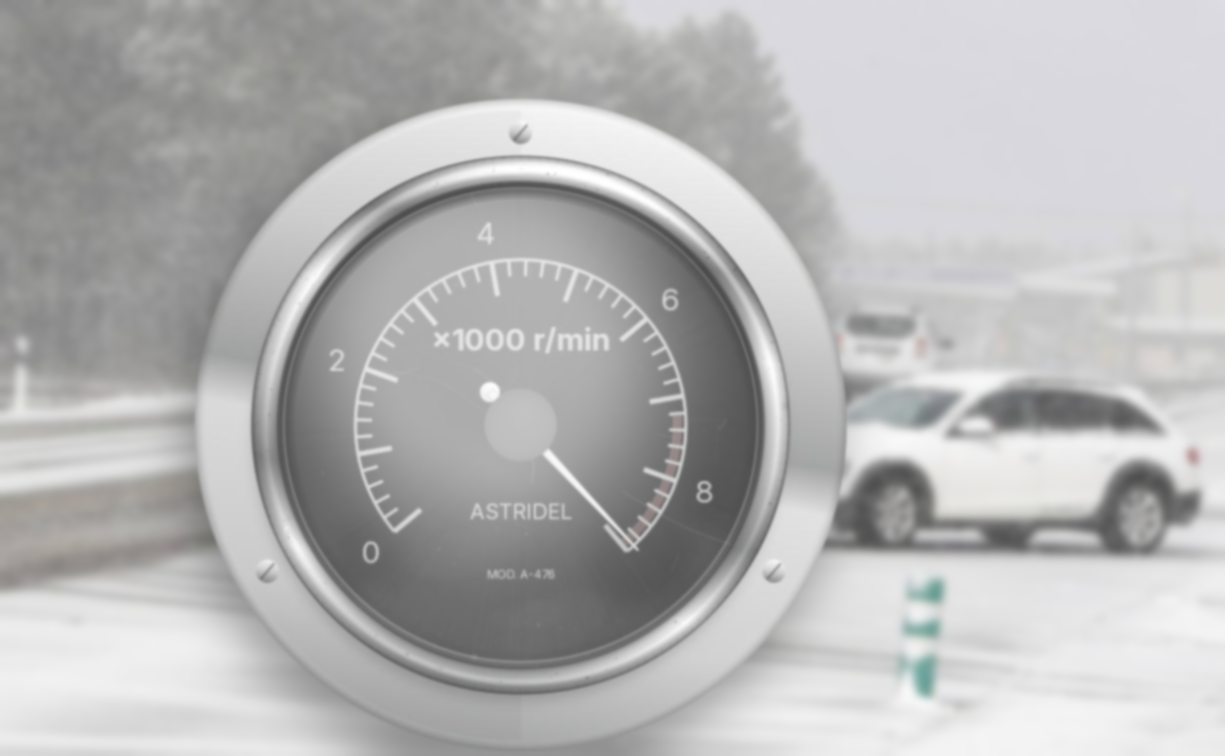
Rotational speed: 8900 rpm
